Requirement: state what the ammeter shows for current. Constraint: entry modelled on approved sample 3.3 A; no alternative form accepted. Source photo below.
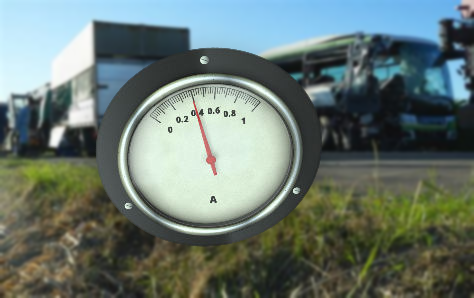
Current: 0.4 A
